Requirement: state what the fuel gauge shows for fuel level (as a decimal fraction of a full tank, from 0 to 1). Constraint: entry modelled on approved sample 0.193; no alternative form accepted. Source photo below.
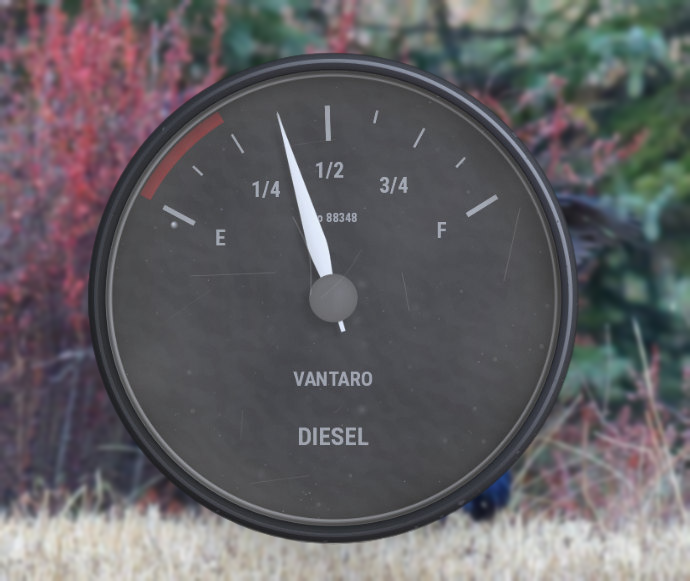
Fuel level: 0.375
